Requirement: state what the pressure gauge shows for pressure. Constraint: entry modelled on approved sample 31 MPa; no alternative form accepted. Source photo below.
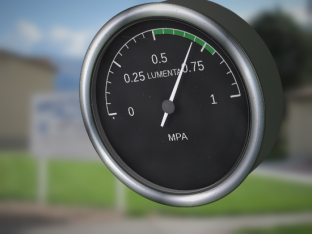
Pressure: 0.7 MPa
